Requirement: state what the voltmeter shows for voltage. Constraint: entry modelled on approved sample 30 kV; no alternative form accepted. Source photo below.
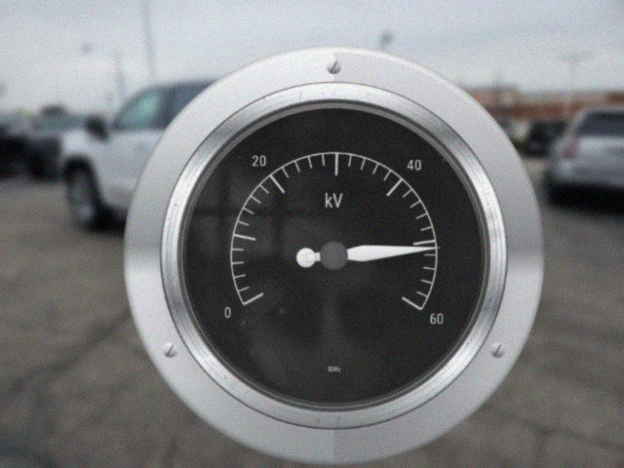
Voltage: 51 kV
